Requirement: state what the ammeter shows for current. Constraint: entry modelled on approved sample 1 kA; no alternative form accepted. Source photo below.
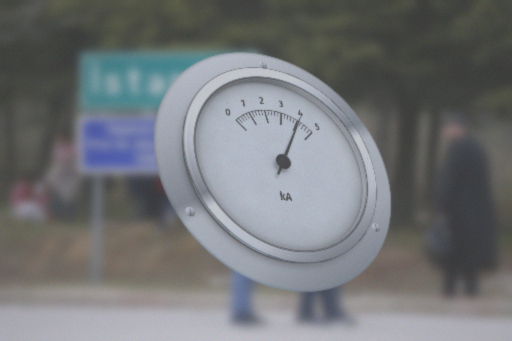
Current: 4 kA
